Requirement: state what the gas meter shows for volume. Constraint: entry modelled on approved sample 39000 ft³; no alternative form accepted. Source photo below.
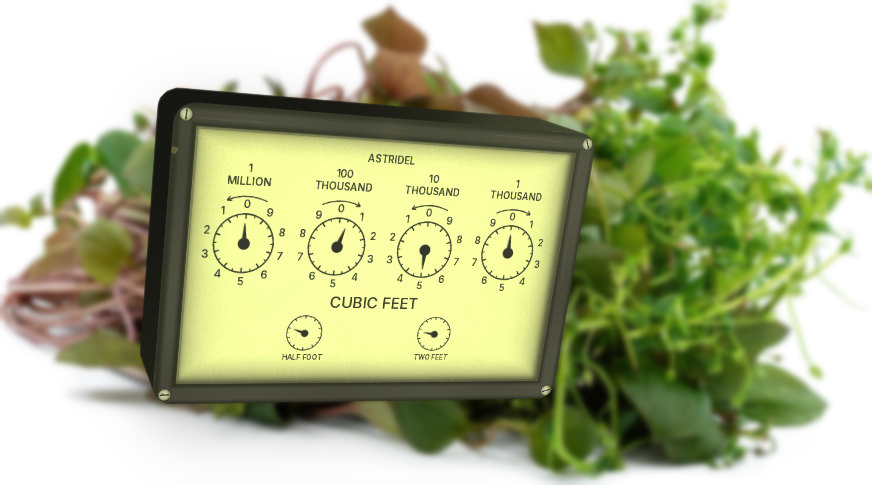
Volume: 5000 ft³
